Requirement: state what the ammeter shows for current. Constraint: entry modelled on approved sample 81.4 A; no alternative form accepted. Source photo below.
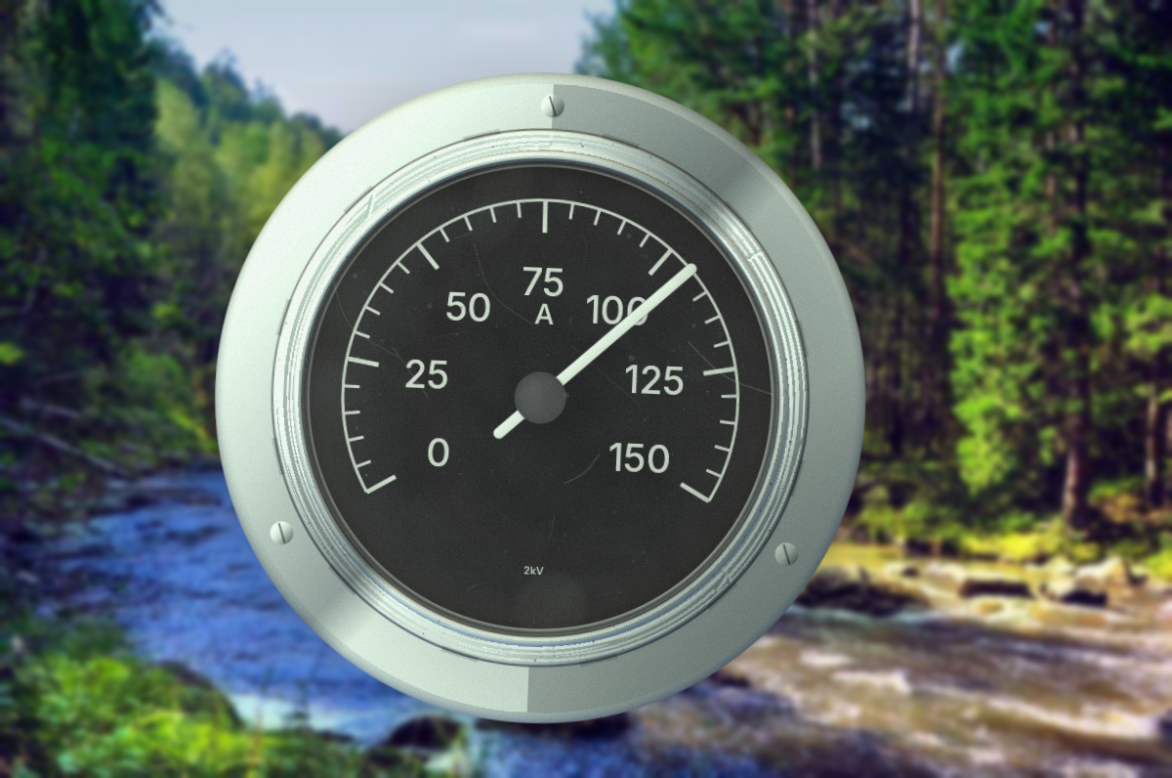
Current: 105 A
